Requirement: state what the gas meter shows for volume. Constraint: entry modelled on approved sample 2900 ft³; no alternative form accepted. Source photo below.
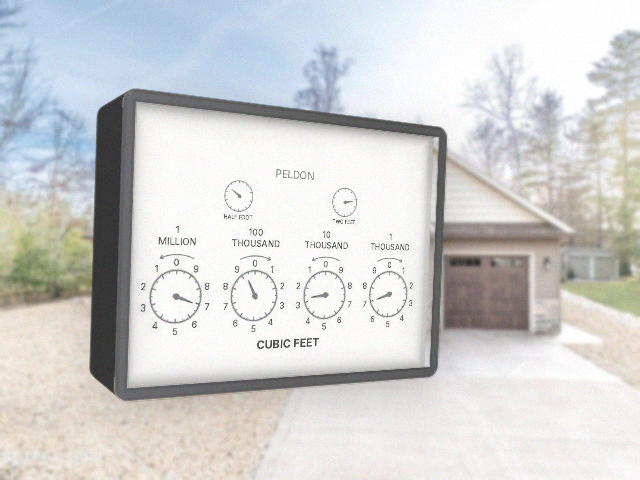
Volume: 692700 ft³
